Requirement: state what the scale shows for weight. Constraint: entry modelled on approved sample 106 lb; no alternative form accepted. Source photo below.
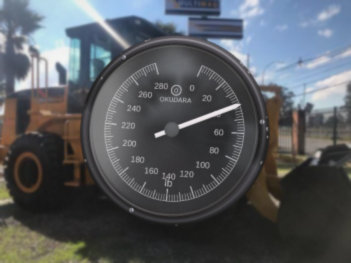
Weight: 40 lb
